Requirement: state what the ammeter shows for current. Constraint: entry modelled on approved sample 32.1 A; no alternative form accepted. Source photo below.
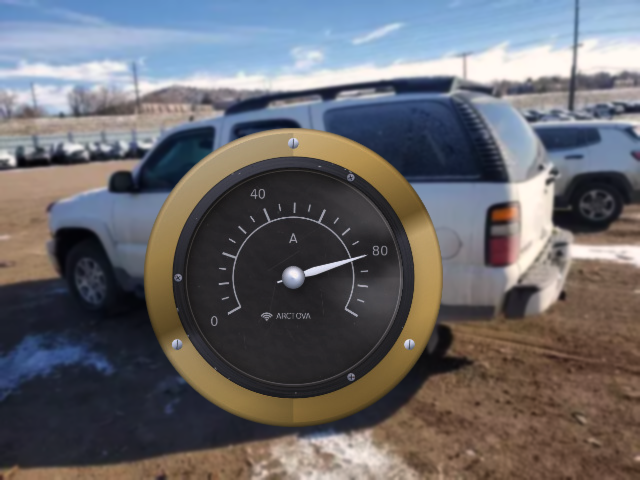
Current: 80 A
